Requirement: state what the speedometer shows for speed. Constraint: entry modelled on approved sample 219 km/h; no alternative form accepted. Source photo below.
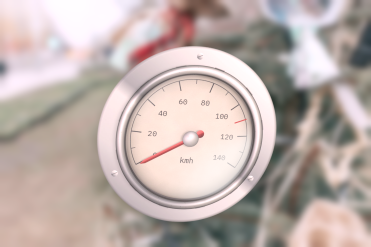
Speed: 0 km/h
